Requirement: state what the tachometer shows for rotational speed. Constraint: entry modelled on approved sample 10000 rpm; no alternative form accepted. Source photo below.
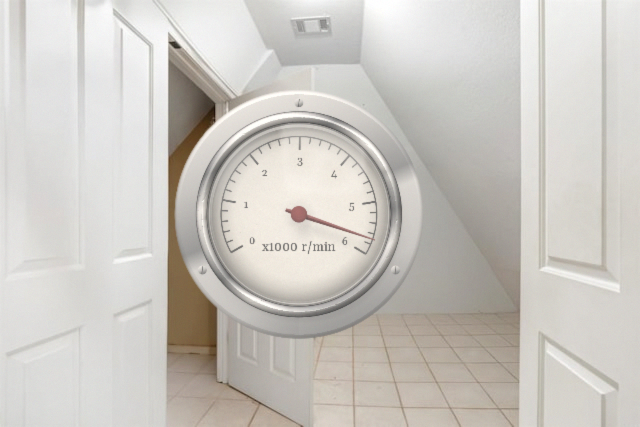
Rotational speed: 5700 rpm
